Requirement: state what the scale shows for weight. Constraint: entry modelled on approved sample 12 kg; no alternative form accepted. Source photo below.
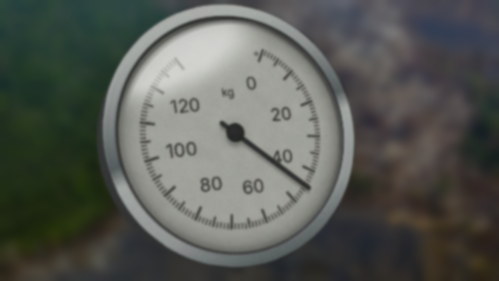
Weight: 45 kg
